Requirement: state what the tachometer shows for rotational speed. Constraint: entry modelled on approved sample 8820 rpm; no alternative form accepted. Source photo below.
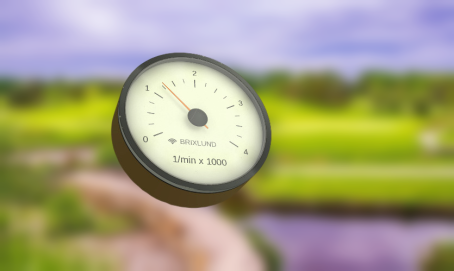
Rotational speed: 1250 rpm
